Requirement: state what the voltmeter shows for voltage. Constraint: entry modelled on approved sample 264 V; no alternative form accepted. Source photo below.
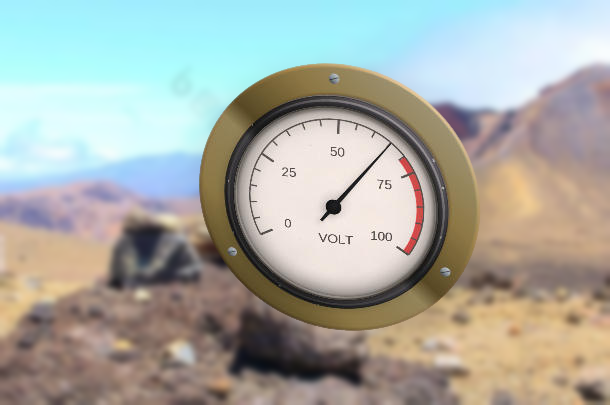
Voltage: 65 V
